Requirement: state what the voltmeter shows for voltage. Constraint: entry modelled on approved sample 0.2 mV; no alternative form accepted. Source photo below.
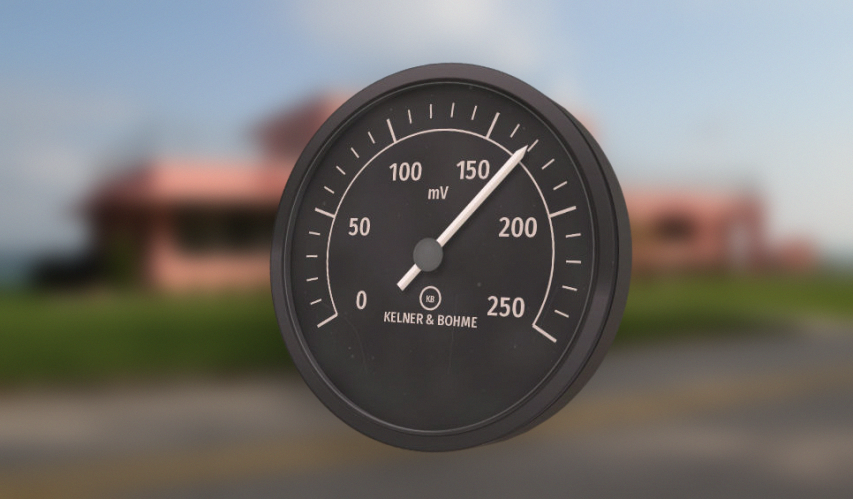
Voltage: 170 mV
